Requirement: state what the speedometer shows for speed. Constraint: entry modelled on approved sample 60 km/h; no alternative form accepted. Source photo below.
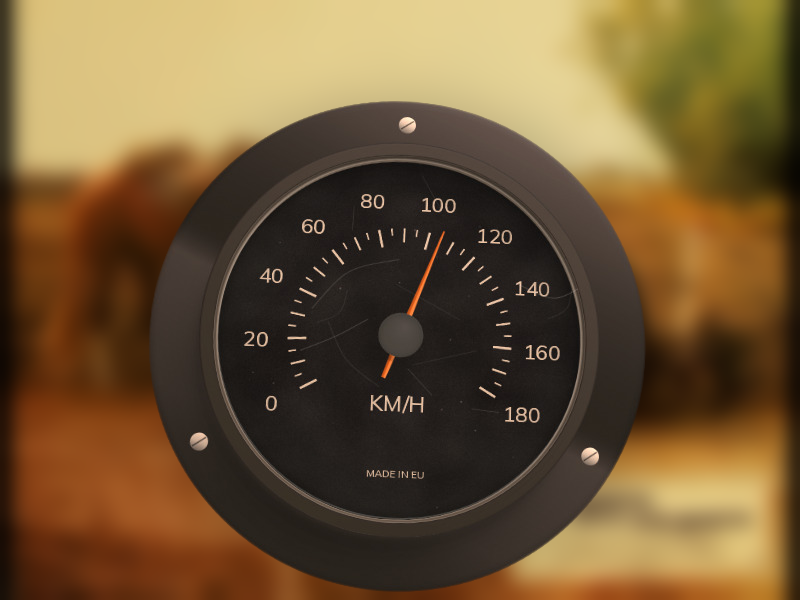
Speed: 105 km/h
